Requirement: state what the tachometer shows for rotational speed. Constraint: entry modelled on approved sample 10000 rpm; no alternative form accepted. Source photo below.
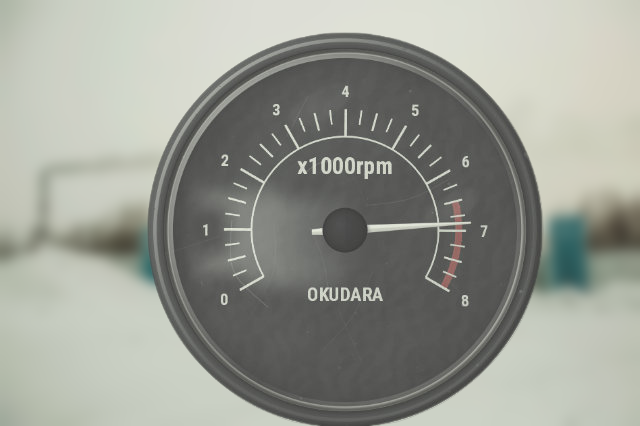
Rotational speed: 6875 rpm
